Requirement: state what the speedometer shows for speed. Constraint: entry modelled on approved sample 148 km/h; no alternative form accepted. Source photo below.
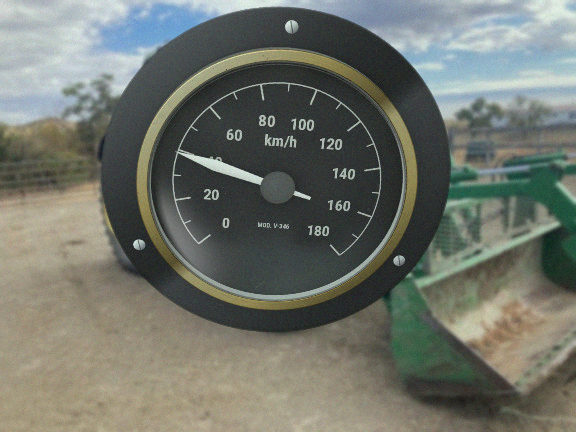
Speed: 40 km/h
